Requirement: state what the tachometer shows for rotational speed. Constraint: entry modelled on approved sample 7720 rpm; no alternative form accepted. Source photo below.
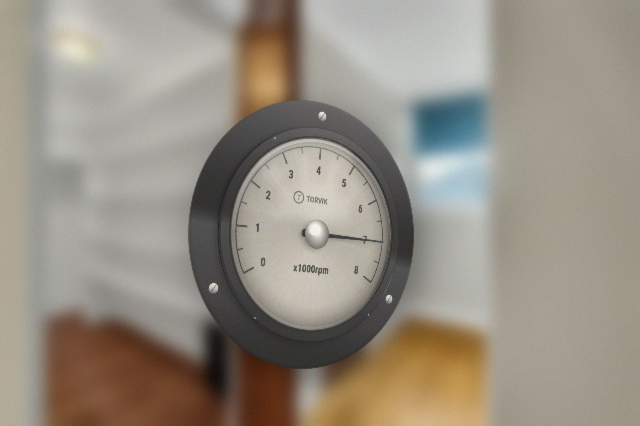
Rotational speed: 7000 rpm
